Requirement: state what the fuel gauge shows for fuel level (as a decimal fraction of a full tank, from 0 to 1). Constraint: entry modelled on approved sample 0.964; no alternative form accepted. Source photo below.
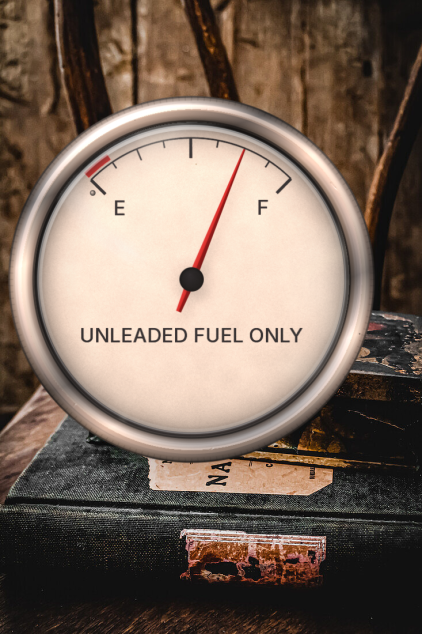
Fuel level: 0.75
